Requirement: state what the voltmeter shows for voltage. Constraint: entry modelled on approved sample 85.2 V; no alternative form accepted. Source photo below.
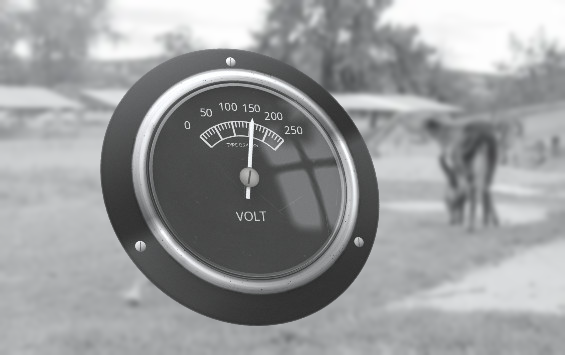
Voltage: 150 V
